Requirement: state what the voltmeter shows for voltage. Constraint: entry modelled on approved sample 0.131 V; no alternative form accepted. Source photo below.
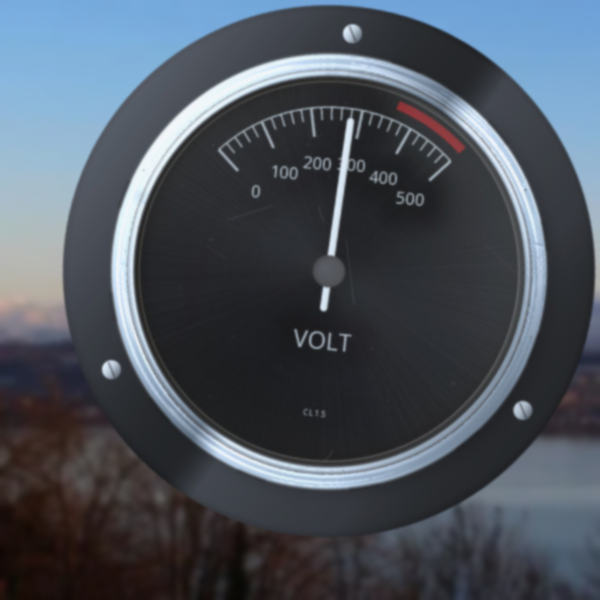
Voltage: 280 V
